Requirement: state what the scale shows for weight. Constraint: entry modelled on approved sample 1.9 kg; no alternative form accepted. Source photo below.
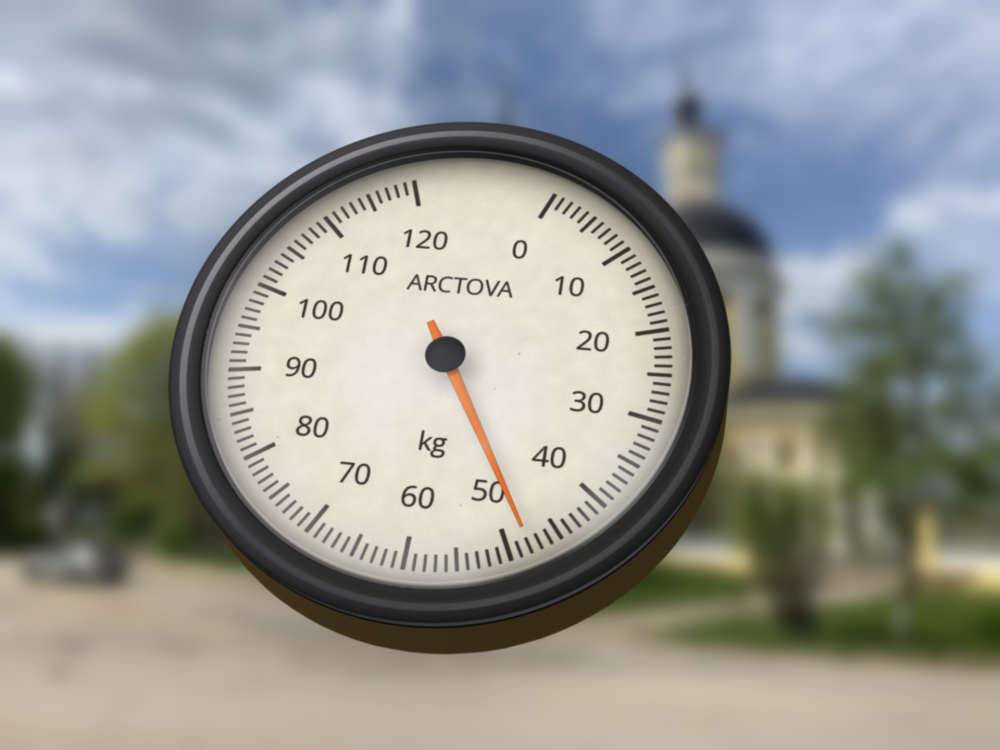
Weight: 48 kg
